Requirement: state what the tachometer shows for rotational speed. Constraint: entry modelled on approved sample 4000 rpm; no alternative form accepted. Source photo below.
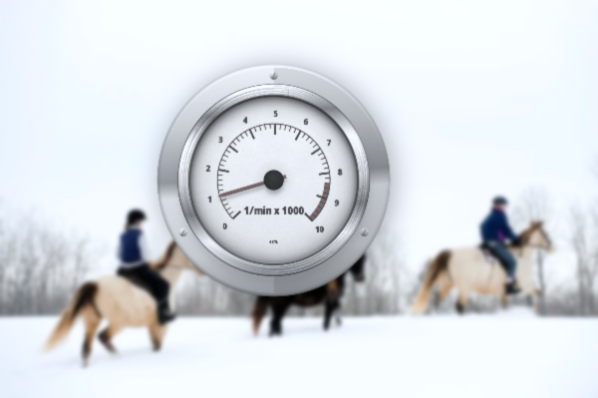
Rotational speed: 1000 rpm
